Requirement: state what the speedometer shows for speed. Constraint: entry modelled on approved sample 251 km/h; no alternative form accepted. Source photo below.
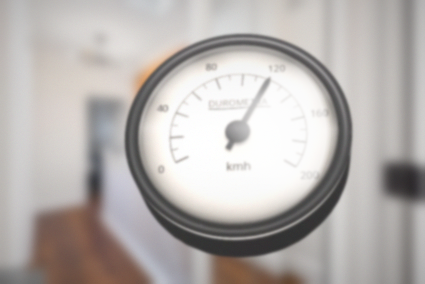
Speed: 120 km/h
